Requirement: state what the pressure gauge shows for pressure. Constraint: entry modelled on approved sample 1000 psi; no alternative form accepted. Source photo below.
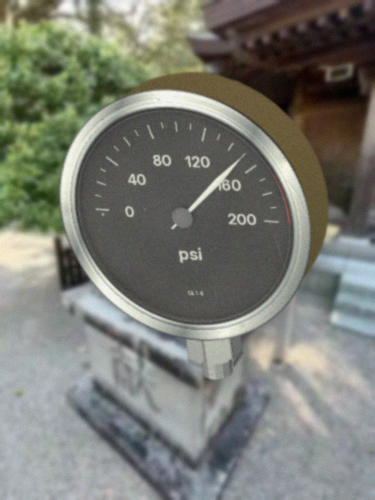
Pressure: 150 psi
